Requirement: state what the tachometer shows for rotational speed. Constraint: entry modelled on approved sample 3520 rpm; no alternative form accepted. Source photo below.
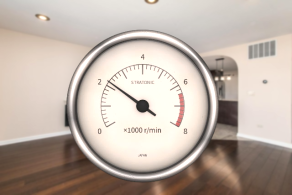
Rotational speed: 2200 rpm
